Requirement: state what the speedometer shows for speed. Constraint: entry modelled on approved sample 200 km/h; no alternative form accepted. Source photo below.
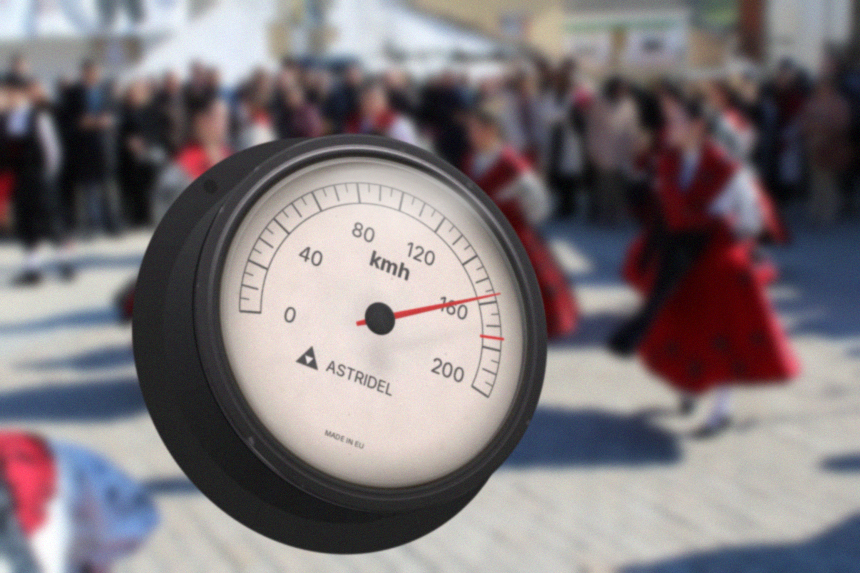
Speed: 157.5 km/h
